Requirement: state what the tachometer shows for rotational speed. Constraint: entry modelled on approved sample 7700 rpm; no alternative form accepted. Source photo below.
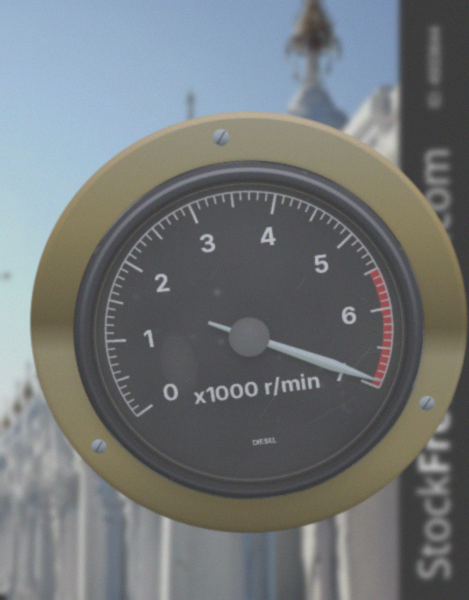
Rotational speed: 6900 rpm
